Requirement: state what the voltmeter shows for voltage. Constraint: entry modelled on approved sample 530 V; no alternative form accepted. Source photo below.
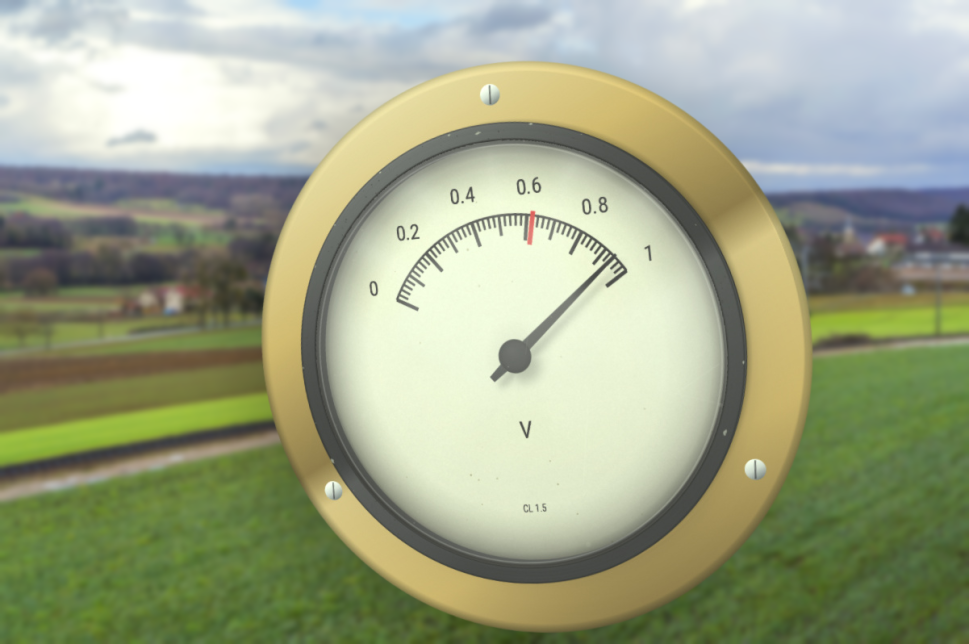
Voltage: 0.94 V
